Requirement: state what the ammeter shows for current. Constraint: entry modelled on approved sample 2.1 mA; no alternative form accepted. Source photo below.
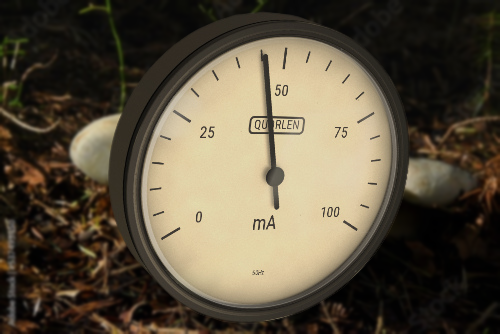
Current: 45 mA
